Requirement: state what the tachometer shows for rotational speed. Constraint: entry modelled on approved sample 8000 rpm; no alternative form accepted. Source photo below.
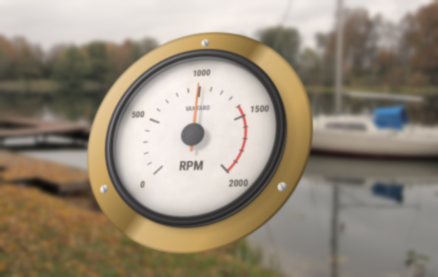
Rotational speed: 1000 rpm
